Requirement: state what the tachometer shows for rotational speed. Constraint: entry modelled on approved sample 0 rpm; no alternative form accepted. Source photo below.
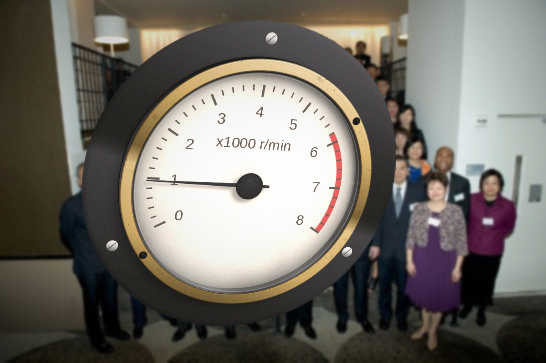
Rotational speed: 1000 rpm
